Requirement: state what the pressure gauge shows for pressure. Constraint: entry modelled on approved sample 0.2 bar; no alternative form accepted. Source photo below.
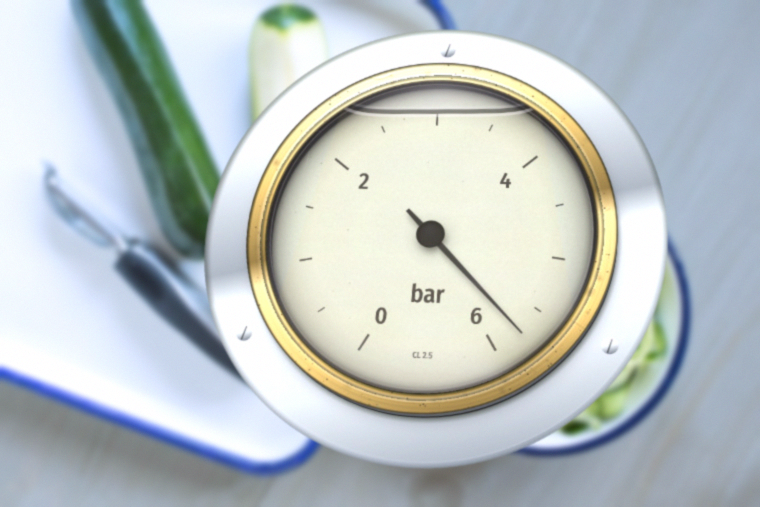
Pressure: 5.75 bar
